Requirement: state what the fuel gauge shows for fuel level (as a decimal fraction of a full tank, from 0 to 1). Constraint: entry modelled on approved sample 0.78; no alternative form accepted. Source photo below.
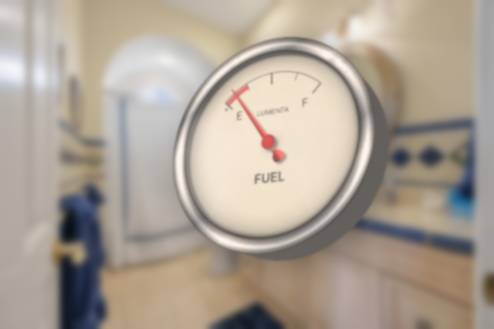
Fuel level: 0.125
